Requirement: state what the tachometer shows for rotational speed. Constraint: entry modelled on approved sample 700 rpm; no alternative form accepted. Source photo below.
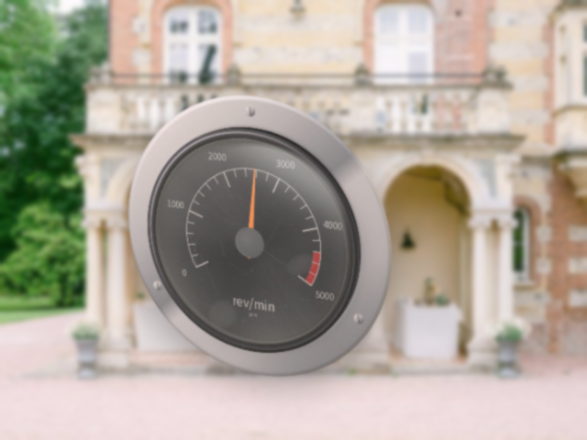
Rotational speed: 2600 rpm
